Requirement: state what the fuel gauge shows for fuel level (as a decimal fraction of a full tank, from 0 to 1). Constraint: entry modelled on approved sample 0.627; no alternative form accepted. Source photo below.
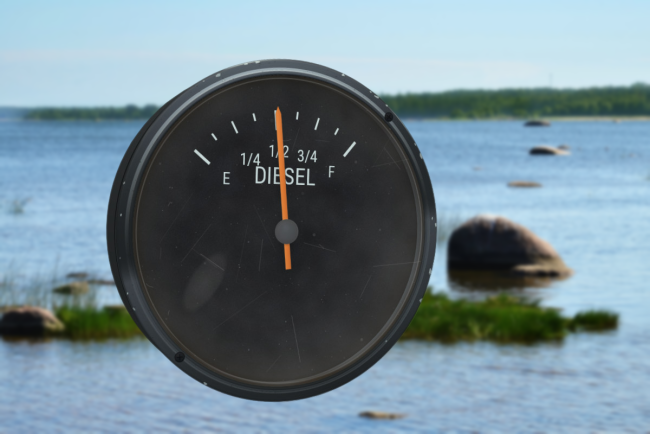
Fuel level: 0.5
